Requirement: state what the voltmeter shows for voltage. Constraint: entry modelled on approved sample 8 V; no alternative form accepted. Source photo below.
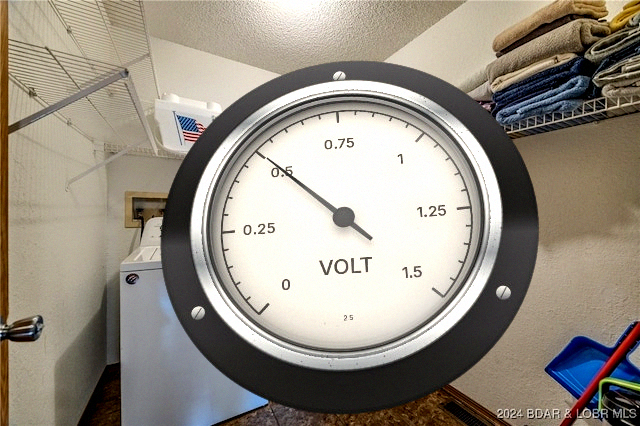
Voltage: 0.5 V
